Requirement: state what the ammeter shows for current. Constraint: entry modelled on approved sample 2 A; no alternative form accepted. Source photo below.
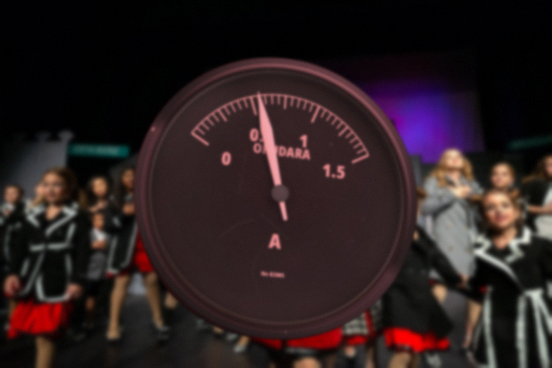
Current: 0.55 A
